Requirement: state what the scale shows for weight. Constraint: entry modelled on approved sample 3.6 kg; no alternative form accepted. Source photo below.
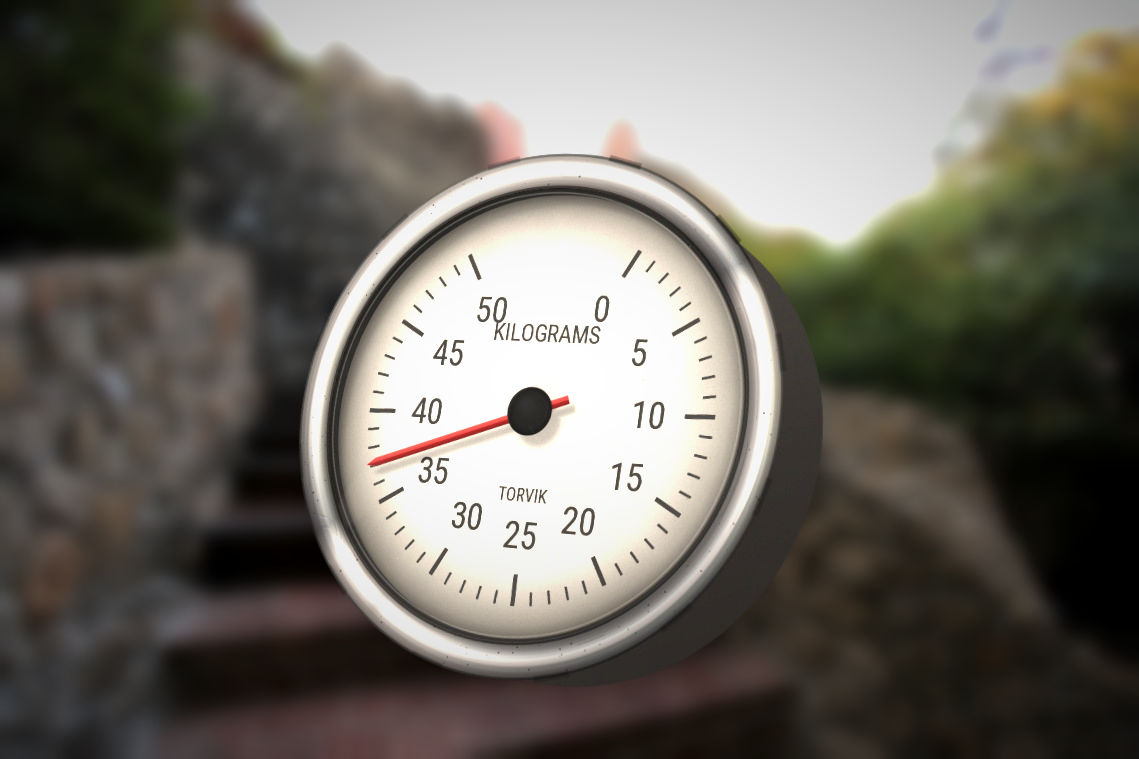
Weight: 37 kg
